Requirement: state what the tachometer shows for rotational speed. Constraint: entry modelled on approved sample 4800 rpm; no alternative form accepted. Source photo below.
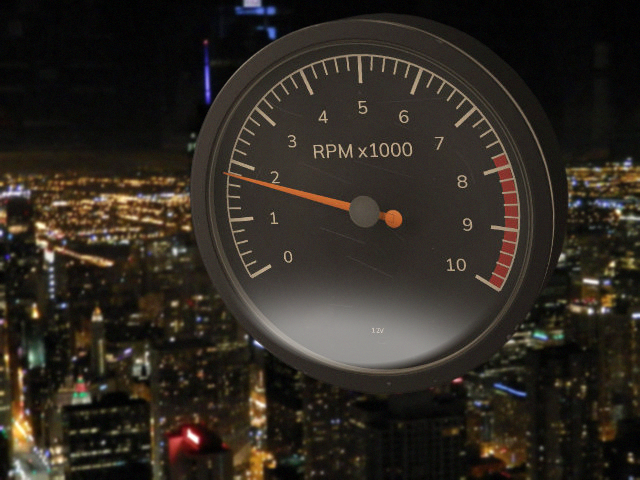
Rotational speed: 1800 rpm
